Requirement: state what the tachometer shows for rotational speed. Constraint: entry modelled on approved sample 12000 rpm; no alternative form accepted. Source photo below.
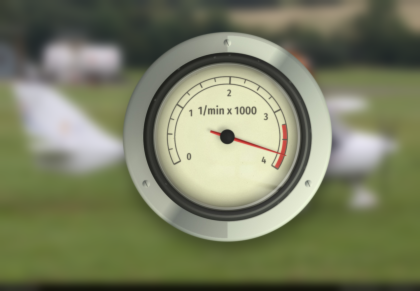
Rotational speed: 3750 rpm
